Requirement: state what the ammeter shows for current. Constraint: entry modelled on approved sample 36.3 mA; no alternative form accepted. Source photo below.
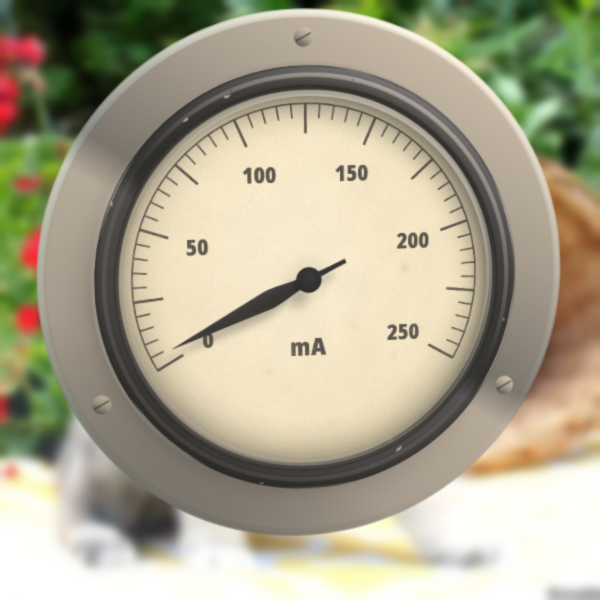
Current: 5 mA
